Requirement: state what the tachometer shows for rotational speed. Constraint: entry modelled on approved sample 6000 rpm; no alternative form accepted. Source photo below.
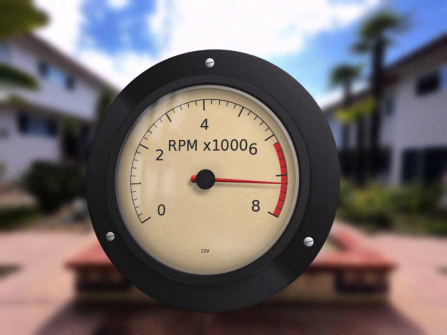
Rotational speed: 7200 rpm
